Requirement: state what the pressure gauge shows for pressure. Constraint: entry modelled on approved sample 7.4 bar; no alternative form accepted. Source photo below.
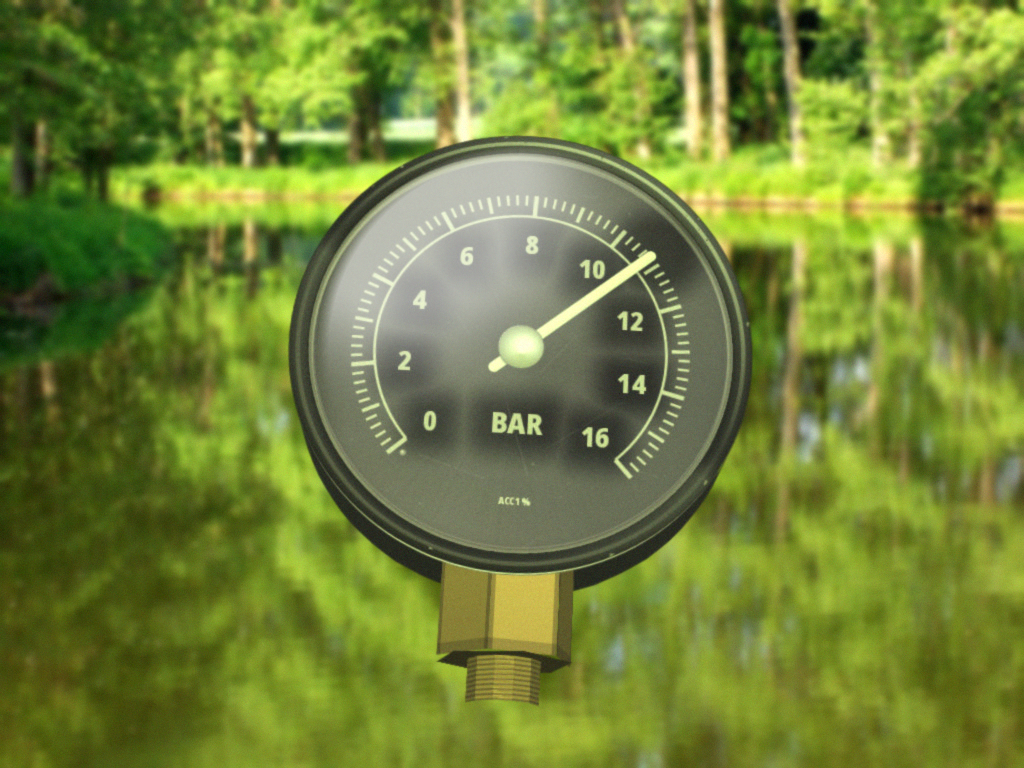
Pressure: 10.8 bar
